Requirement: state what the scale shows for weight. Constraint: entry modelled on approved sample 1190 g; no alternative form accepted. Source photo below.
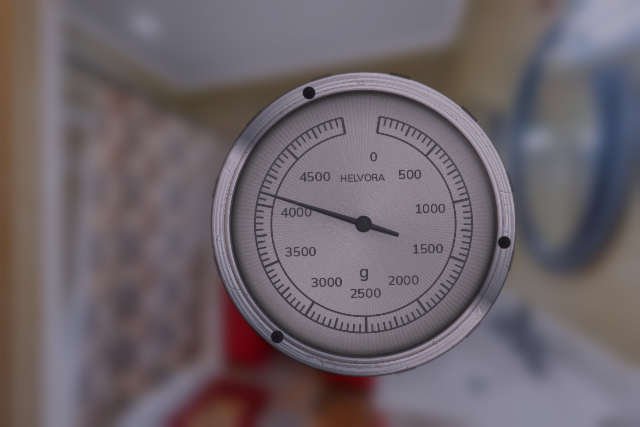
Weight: 4100 g
